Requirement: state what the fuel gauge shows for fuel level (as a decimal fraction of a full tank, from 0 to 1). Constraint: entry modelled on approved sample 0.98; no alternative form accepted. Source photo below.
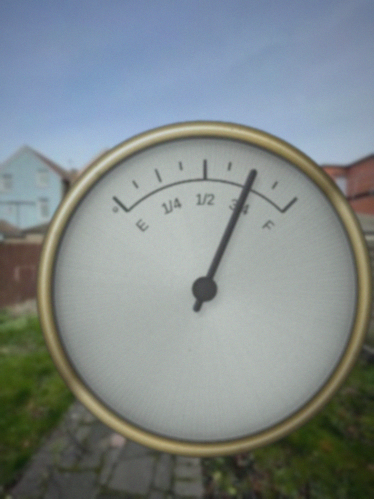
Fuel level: 0.75
